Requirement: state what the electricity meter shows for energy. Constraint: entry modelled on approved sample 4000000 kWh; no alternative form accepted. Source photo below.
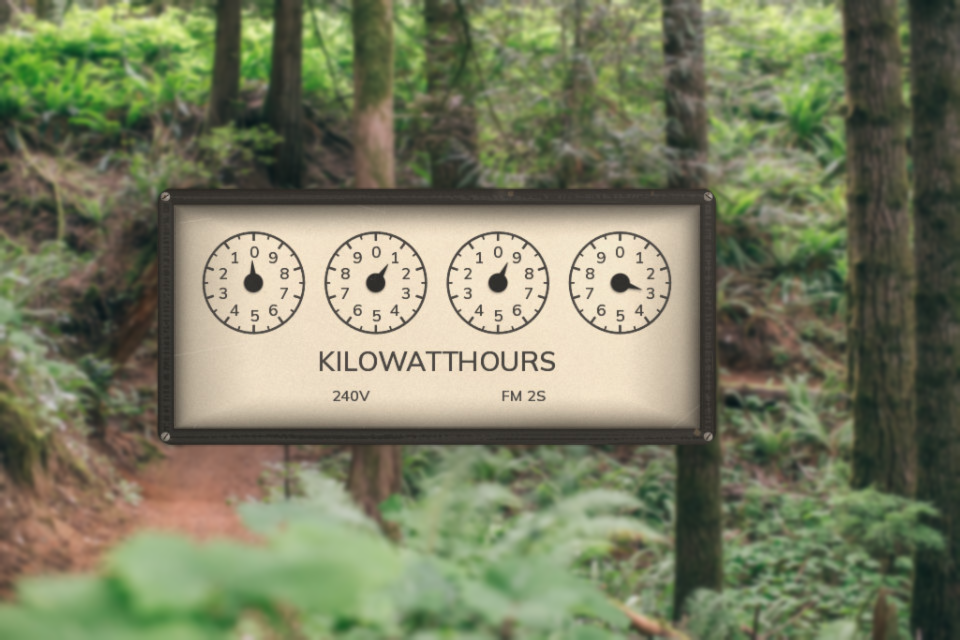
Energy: 93 kWh
